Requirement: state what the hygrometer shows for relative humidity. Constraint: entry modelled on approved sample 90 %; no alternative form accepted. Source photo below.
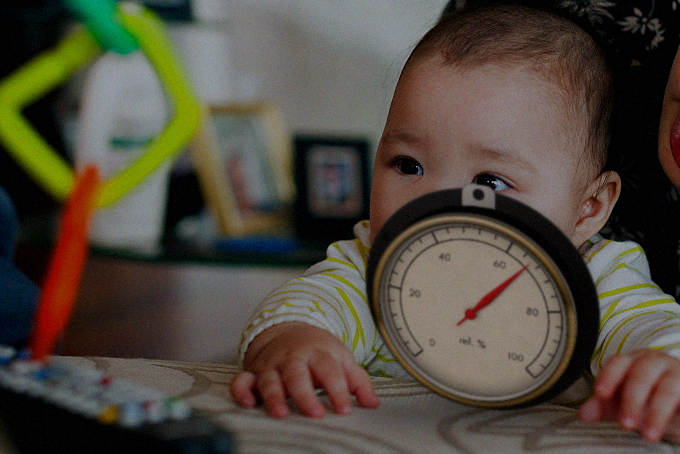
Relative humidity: 66 %
